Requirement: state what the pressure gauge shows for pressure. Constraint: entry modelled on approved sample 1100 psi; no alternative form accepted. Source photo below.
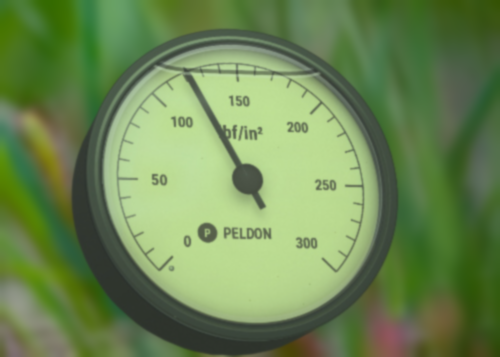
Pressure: 120 psi
